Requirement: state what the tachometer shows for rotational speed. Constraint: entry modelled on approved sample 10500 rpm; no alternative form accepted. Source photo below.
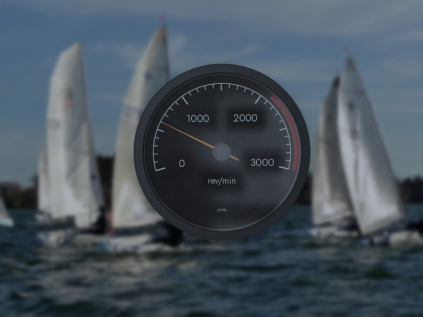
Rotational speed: 600 rpm
